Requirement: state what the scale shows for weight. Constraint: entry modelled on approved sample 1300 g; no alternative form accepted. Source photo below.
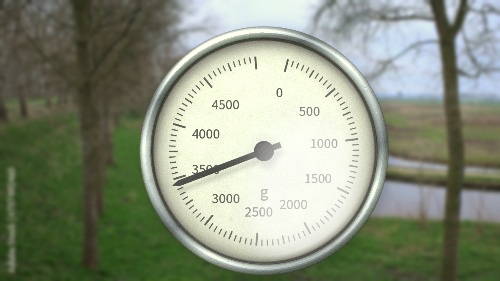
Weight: 3450 g
